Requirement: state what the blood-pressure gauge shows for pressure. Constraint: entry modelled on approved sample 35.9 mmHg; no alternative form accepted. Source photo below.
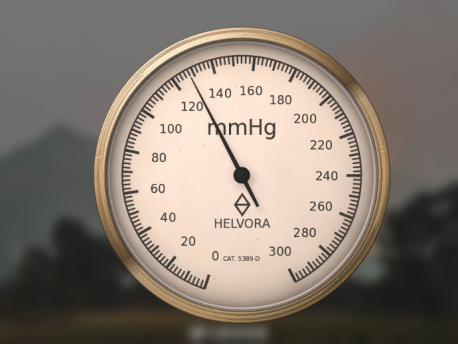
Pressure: 128 mmHg
